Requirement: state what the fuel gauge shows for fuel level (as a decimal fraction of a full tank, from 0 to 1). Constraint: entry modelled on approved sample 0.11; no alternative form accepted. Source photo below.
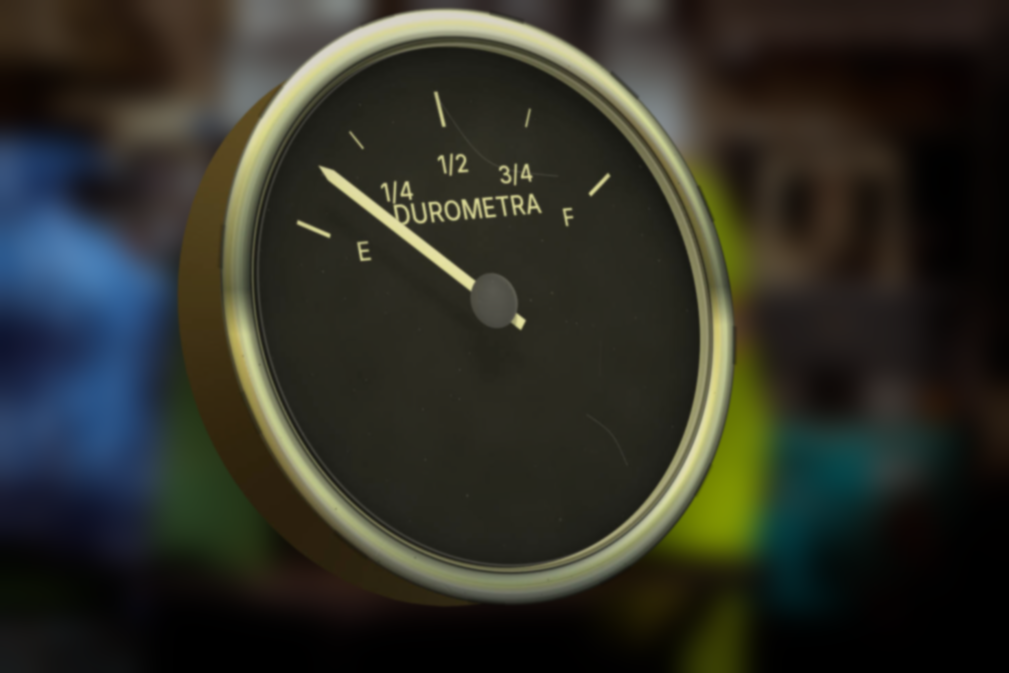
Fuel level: 0.125
